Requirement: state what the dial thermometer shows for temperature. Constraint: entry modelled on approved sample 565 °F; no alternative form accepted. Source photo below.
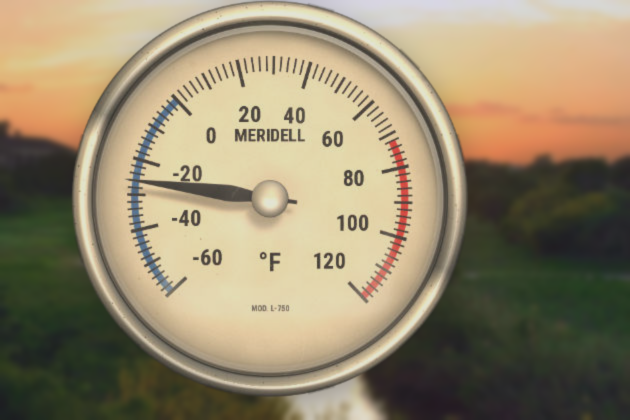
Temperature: -26 °F
